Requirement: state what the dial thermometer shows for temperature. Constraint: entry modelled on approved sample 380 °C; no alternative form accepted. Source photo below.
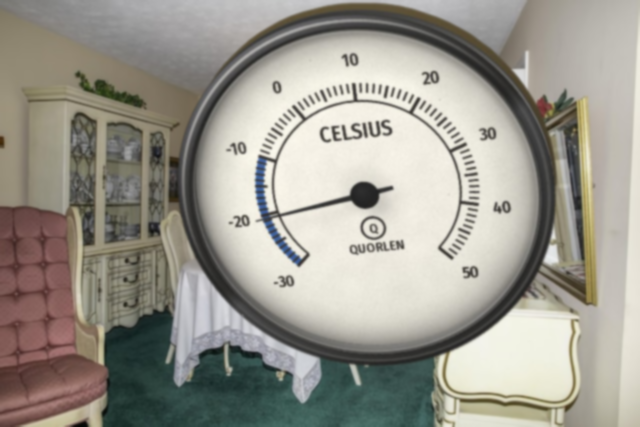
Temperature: -20 °C
